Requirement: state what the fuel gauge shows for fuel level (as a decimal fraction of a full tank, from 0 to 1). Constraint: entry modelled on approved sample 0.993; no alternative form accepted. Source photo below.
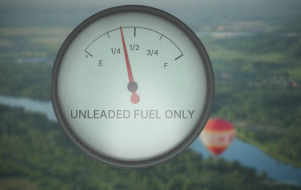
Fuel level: 0.375
